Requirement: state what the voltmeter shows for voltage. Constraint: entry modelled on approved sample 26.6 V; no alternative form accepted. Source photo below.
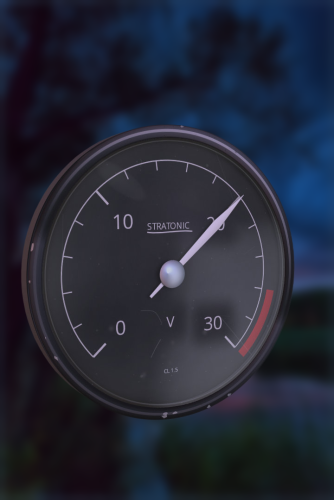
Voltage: 20 V
